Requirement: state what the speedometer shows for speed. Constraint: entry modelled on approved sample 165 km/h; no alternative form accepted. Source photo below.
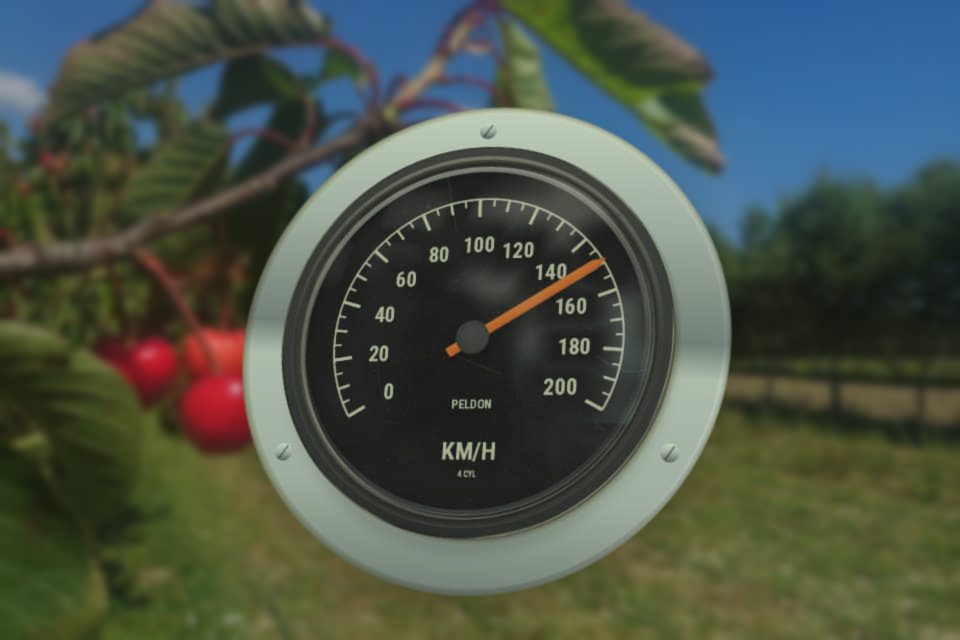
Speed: 150 km/h
